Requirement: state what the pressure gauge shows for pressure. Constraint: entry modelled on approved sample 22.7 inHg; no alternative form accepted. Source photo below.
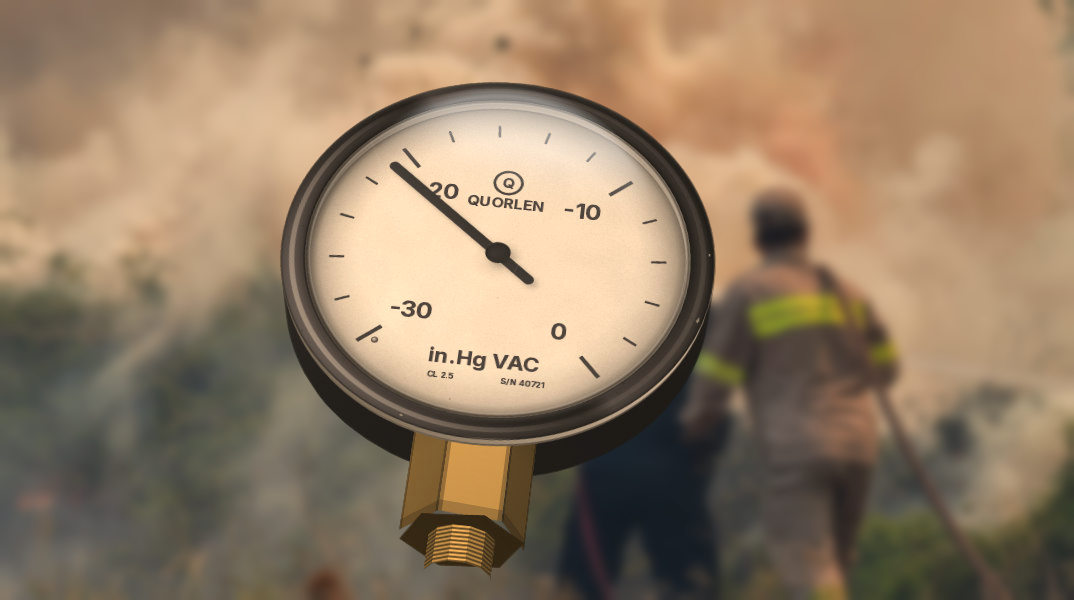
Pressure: -21 inHg
